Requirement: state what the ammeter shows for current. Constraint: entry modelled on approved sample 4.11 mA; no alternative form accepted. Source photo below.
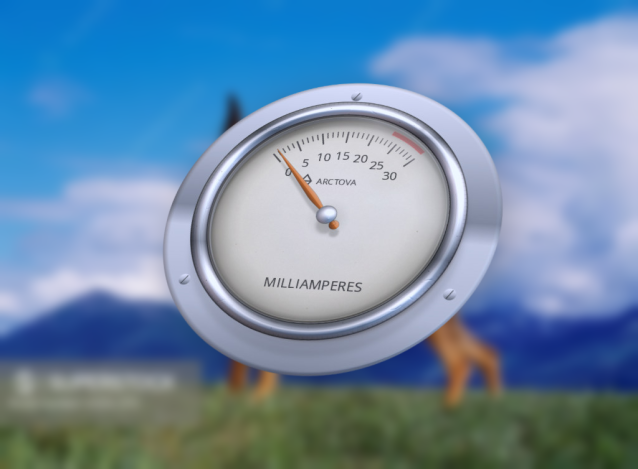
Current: 1 mA
